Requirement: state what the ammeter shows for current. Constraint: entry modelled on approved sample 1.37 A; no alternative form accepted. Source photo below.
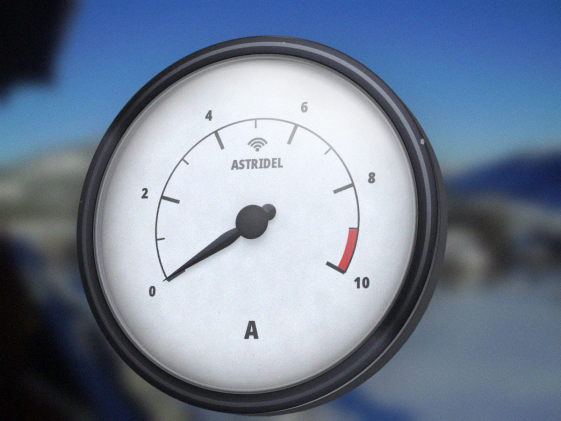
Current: 0 A
